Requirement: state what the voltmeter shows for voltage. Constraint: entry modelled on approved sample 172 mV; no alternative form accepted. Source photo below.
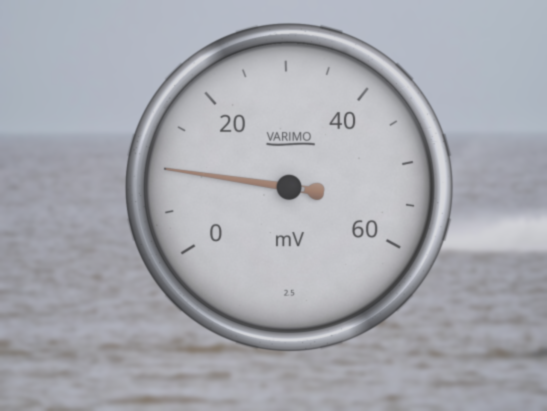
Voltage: 10 mV
